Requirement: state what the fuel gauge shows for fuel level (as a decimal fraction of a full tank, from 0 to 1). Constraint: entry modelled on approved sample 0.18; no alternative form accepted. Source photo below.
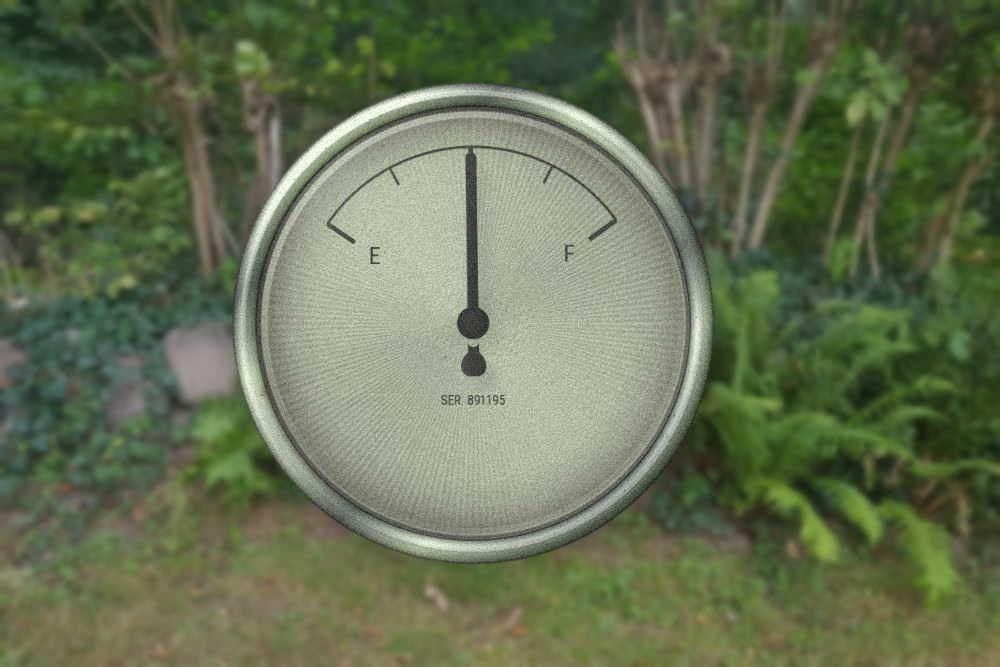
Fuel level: 0.5
